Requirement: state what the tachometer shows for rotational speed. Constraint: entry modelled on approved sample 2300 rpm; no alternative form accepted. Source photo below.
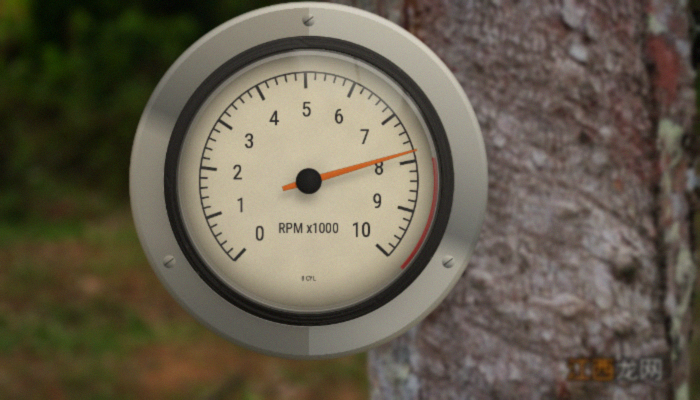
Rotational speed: 7800 rpm
